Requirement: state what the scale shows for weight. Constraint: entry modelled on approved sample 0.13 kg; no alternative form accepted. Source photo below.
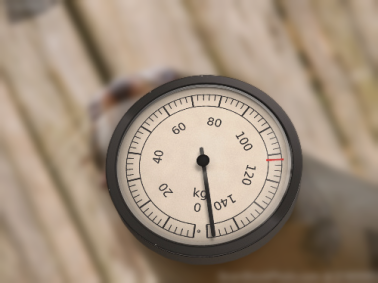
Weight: 148 kg
